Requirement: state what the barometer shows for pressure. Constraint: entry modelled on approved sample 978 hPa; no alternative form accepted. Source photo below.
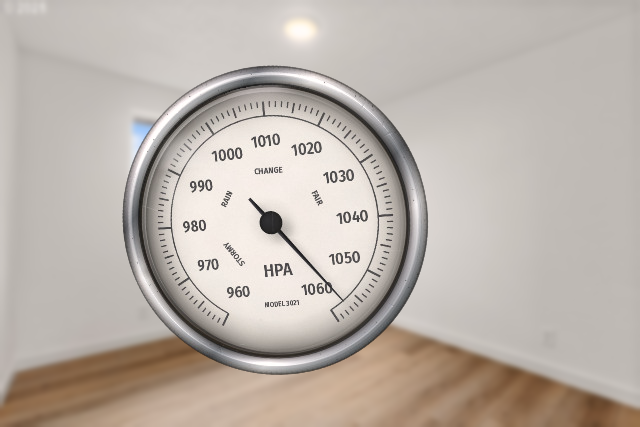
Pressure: 1057 hPa
